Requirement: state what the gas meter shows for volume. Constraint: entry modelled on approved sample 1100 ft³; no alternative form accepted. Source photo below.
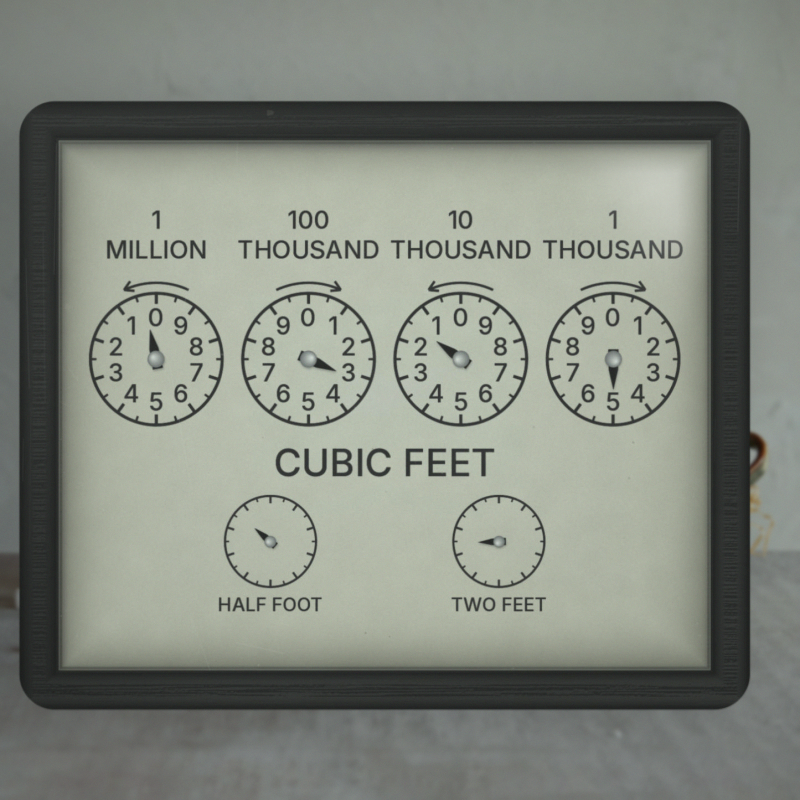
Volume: 31500 ft³
